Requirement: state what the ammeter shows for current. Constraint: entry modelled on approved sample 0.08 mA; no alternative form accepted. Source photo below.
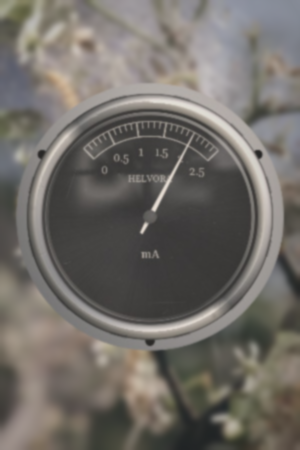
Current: 2 mA
